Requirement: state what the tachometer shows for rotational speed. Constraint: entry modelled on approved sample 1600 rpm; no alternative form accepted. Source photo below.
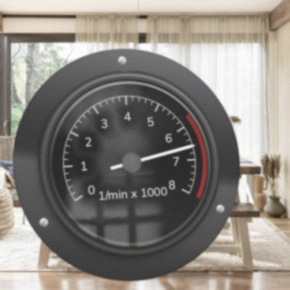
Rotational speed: 6600 rpm
